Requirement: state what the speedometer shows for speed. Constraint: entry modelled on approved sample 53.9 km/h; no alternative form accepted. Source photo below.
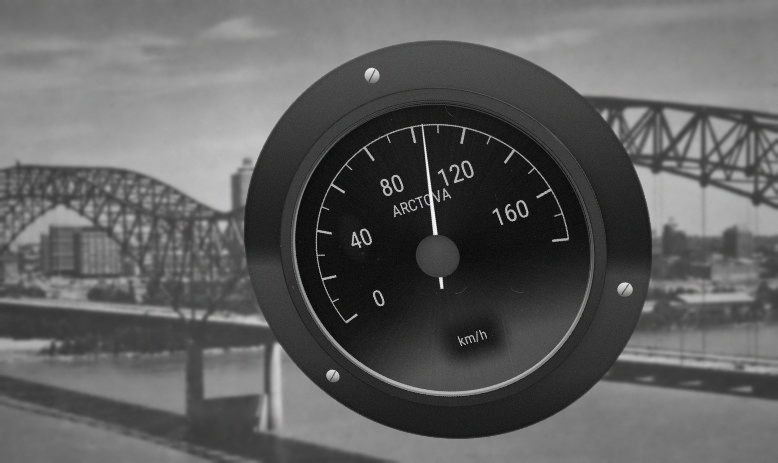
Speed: 105 km/h
